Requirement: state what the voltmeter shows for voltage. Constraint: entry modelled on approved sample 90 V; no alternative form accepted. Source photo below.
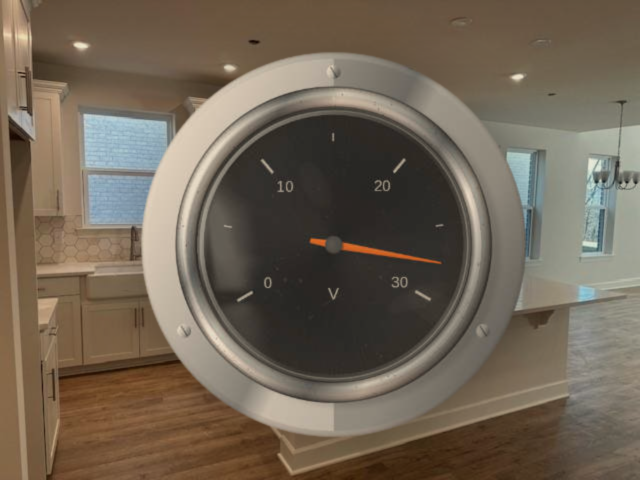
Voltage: 27.5 V
